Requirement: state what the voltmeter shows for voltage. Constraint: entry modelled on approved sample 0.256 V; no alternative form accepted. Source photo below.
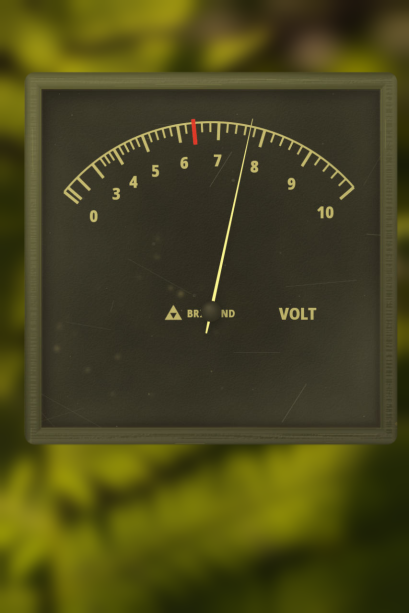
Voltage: 7.7 V
